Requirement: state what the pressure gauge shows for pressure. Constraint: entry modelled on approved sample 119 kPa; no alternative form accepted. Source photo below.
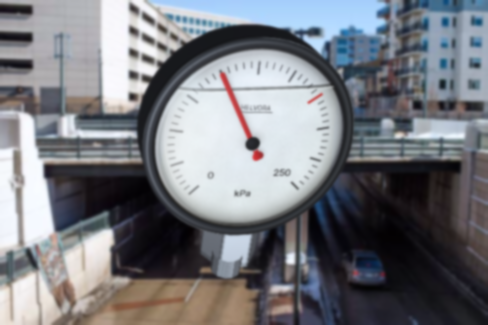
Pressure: 100 kPa
